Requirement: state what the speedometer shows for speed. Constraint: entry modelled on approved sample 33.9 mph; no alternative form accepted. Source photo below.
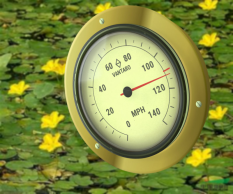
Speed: 112.5 mph
